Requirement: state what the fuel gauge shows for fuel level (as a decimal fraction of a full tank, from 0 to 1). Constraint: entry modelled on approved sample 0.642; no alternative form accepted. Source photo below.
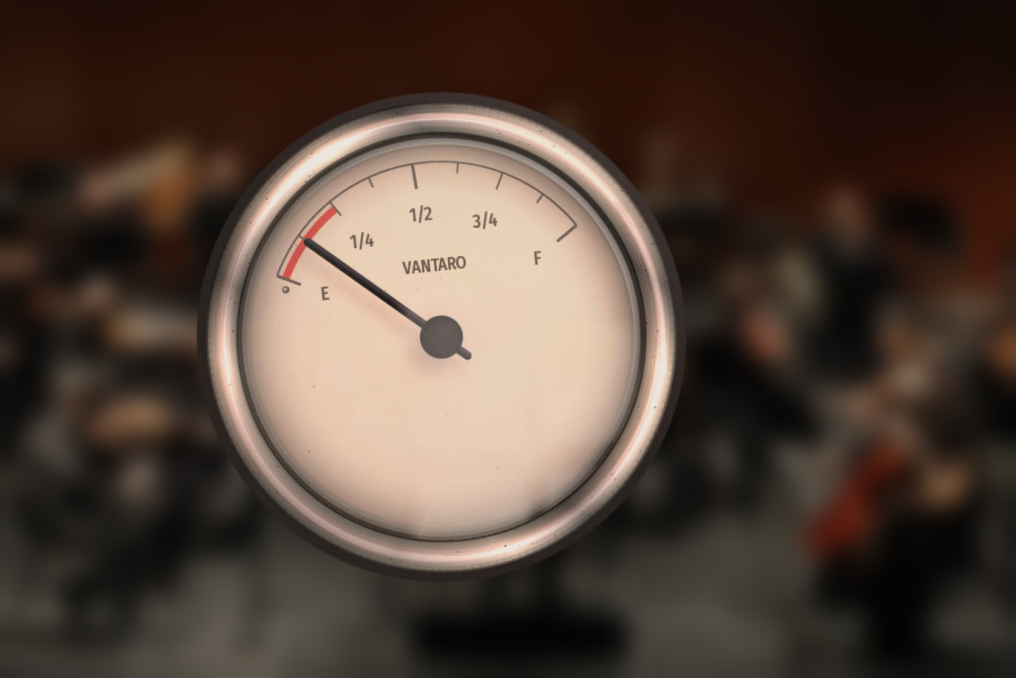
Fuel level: 0.125
